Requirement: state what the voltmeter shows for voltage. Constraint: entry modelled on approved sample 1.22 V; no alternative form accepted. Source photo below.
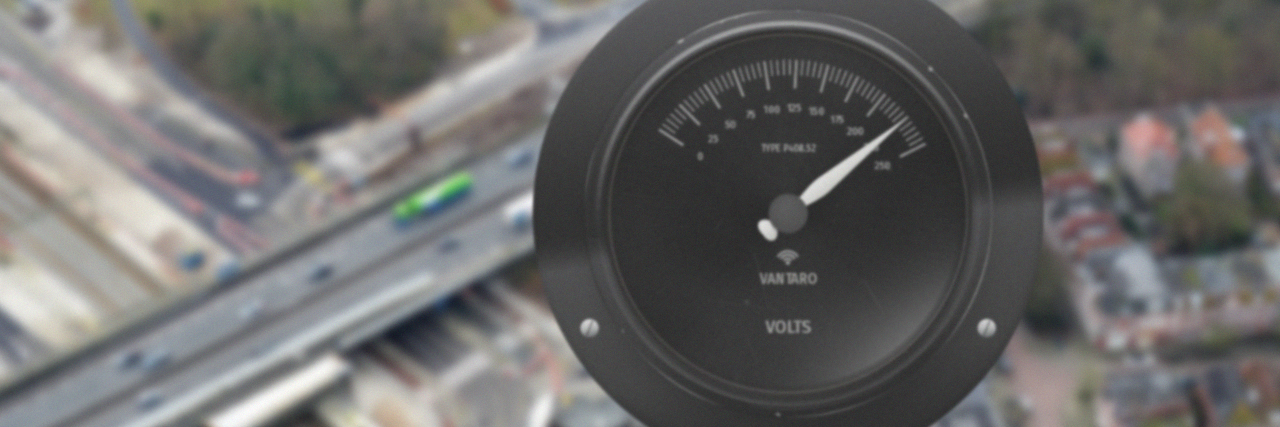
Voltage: 225 V
